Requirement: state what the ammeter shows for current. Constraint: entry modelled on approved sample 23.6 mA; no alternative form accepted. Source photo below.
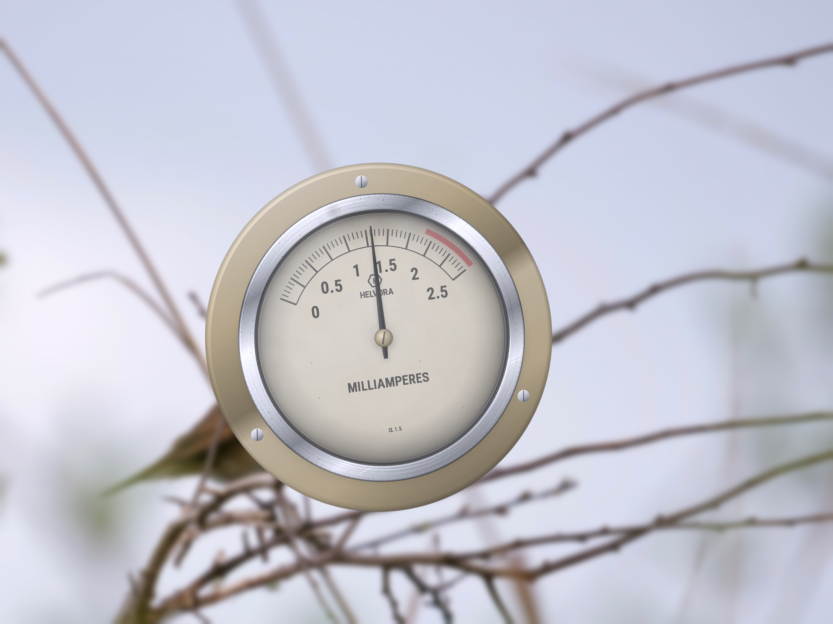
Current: 1.3 mA
